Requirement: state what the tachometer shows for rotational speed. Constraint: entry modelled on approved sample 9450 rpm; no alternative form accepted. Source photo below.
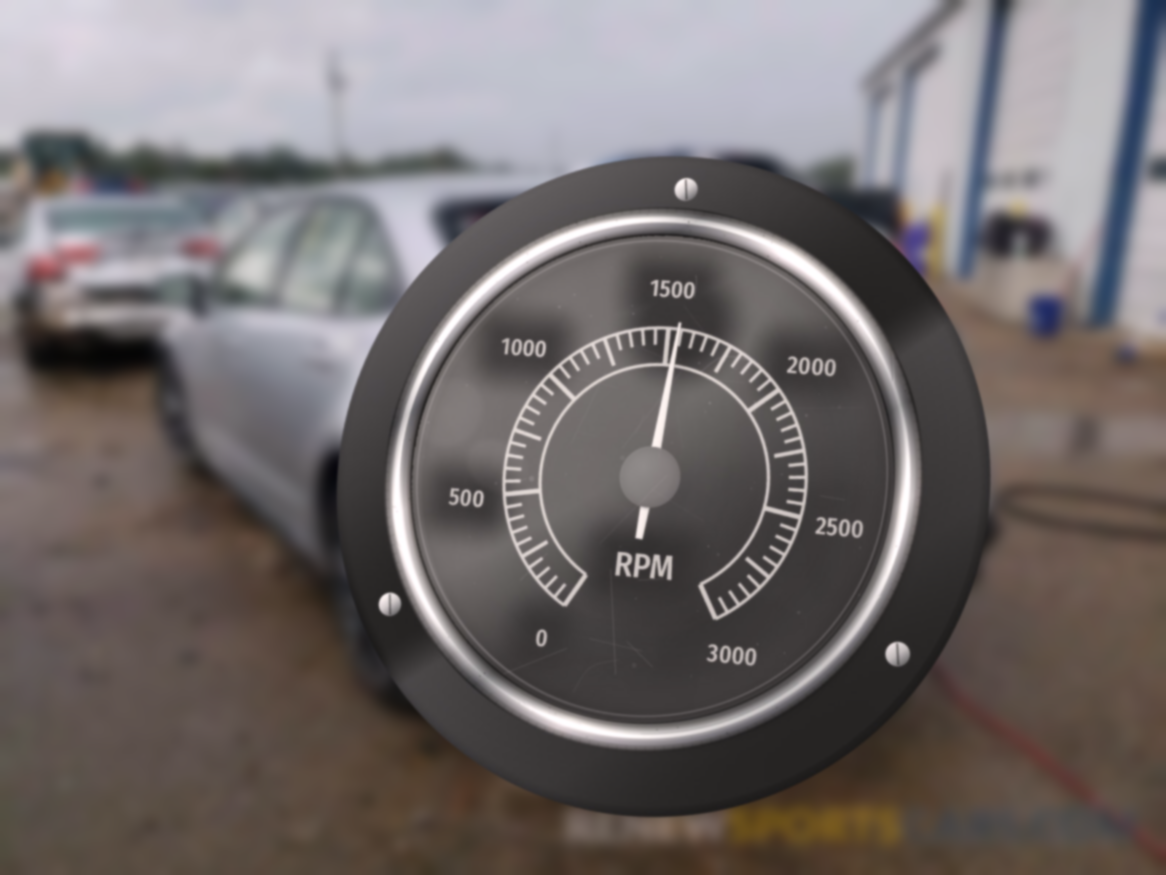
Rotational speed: 1550 rpm
